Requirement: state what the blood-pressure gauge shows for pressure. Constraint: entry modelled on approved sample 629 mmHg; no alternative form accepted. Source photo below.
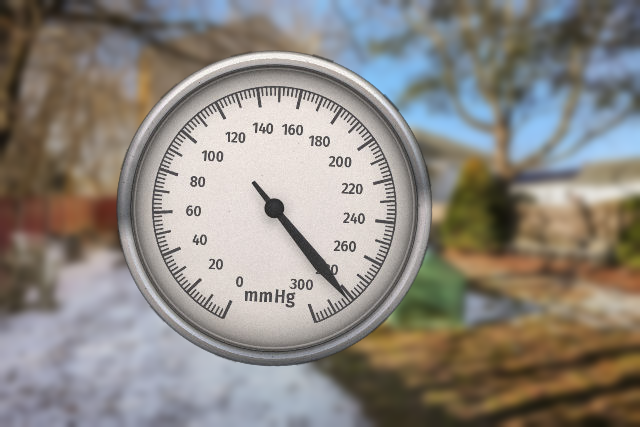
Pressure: 282 mmHg
